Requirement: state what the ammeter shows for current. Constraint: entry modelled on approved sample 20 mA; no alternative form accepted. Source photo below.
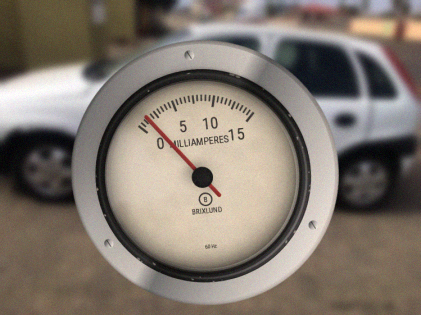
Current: 1.5 mA
